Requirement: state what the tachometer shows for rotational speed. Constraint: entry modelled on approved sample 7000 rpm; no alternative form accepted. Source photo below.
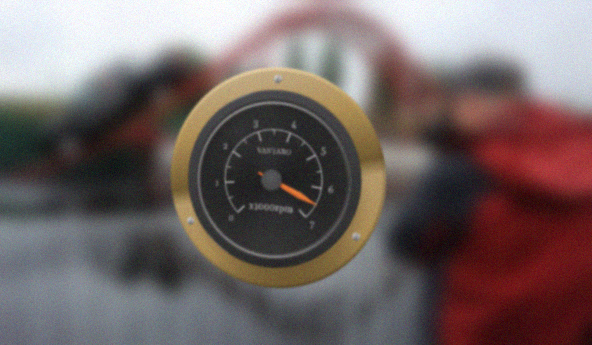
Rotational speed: 6500 rpm
